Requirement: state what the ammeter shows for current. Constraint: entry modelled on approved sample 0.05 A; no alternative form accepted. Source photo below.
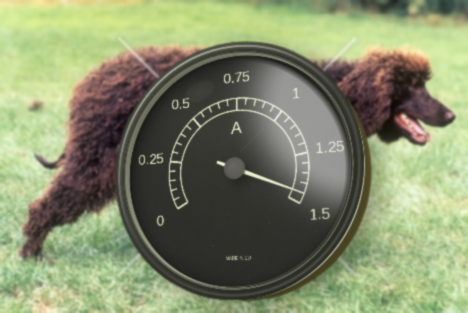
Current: 1.45 A
